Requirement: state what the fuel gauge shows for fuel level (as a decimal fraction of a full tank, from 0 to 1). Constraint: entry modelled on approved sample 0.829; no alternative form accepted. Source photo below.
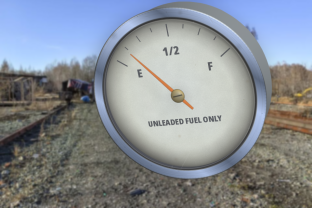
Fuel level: 0.125
